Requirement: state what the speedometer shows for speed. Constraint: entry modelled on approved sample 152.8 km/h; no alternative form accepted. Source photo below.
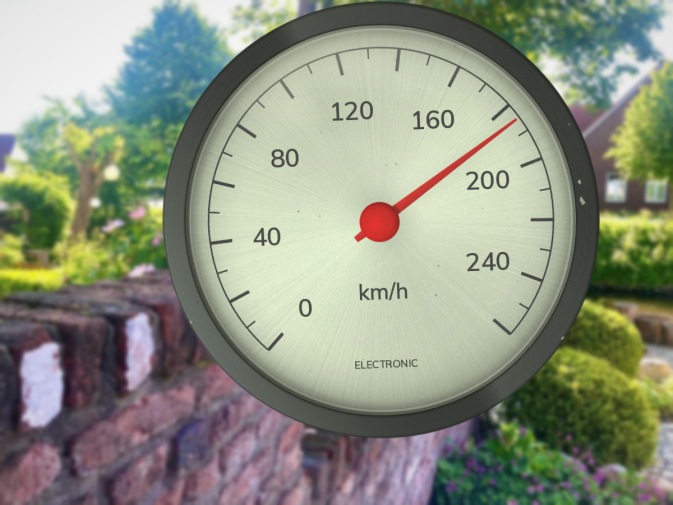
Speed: 185 km/h
